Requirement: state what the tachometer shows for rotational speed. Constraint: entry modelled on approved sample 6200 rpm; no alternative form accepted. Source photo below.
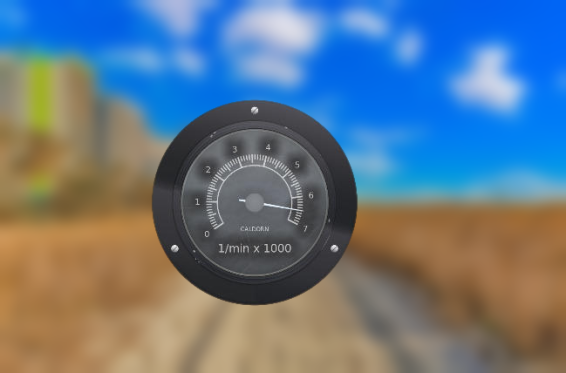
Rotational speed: 6500 rpm
